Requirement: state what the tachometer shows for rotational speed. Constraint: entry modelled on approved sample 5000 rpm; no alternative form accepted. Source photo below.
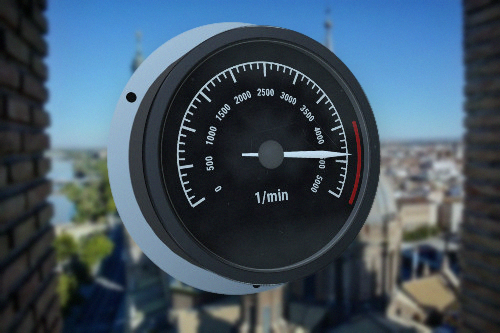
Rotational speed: 4400 rpm
